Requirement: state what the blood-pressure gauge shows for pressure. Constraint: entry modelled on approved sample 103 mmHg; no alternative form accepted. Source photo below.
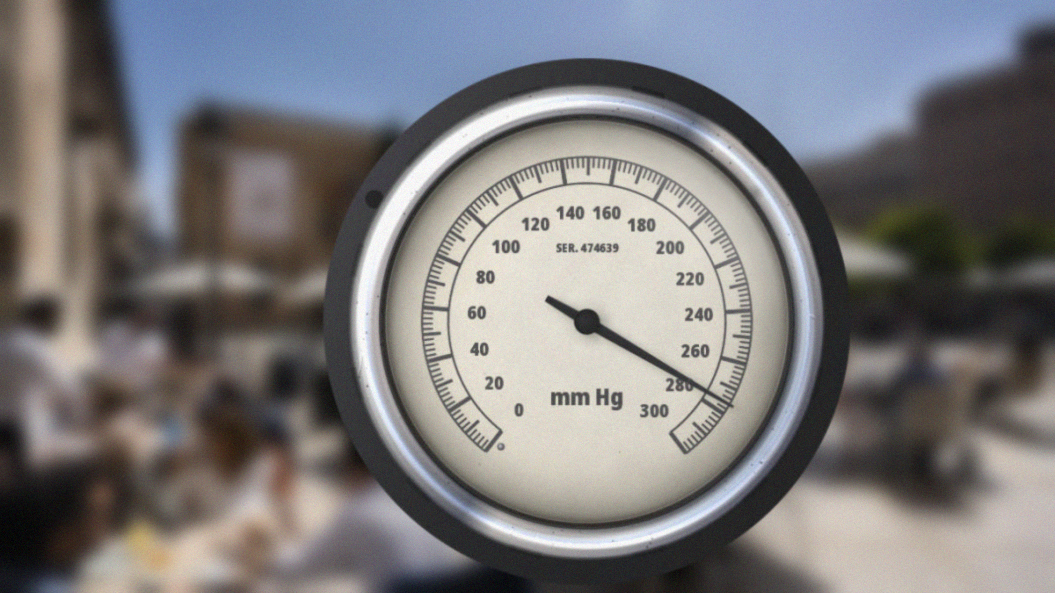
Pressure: 276 mmHg
